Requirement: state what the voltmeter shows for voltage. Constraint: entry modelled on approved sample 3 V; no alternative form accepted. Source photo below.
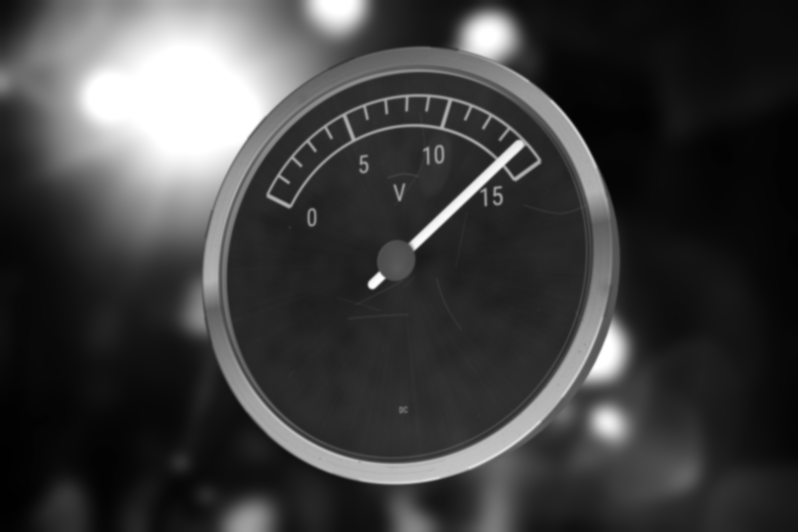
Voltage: 14 V
